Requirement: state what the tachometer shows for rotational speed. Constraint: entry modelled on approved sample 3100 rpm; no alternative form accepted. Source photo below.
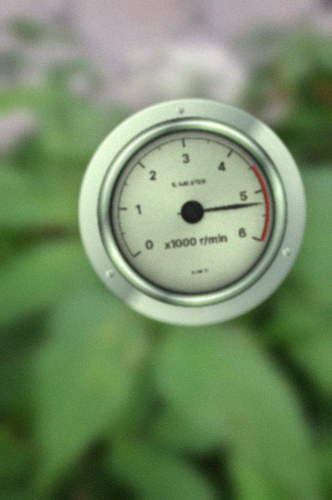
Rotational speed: 5250 rpm
